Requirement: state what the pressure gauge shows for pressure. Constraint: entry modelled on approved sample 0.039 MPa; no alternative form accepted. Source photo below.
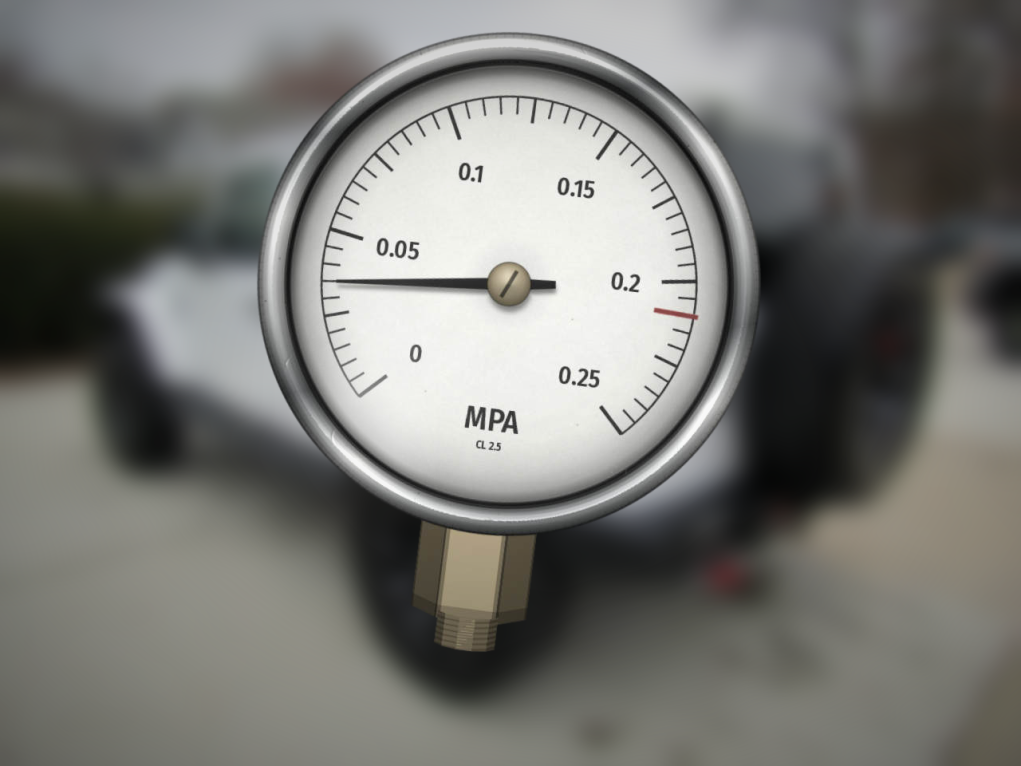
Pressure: 0.035 MPa
